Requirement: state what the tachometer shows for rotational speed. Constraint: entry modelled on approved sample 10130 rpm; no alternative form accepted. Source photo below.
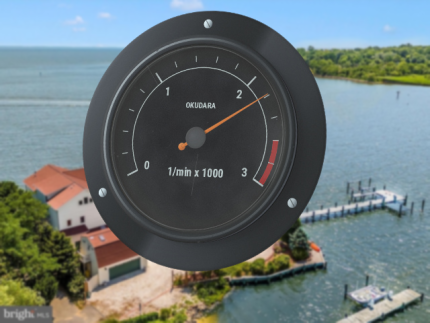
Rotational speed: 2200 rpm
